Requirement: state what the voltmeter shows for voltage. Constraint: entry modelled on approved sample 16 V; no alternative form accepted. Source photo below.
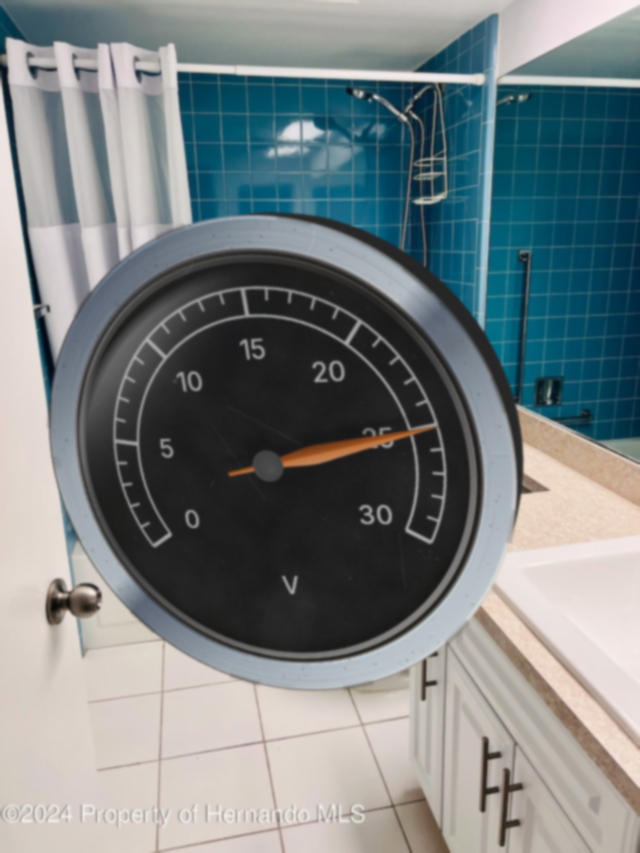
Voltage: 25 V
